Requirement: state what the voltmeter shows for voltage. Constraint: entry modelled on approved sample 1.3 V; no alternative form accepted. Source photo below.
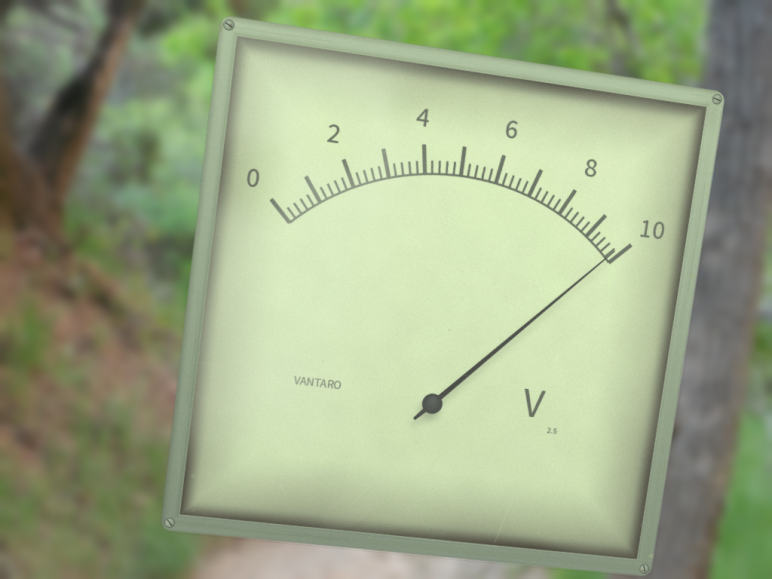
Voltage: 9.8 V
